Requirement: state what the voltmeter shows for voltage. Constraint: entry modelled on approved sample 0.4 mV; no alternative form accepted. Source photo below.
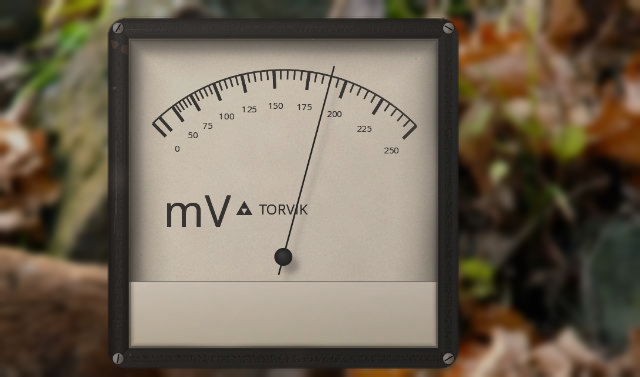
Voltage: 190 mV
